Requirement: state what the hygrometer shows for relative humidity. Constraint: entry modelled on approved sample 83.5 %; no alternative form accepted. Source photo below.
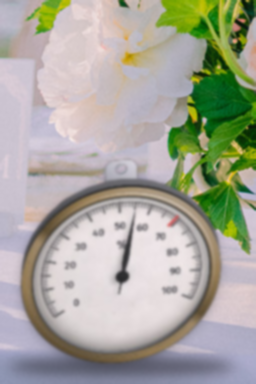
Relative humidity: 55 %
